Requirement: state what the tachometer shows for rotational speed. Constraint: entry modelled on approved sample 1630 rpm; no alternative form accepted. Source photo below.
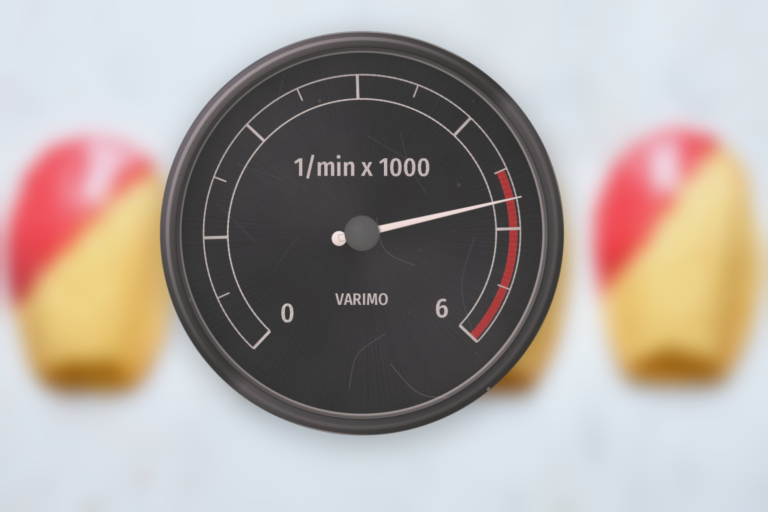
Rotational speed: 4750 rpm
